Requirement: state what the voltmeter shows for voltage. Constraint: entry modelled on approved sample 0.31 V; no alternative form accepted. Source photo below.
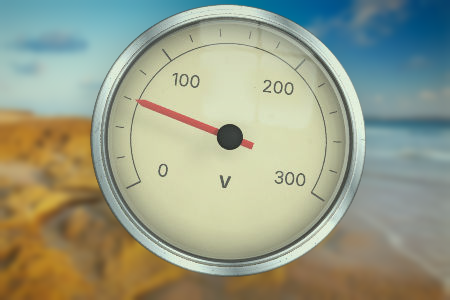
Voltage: 60 V
